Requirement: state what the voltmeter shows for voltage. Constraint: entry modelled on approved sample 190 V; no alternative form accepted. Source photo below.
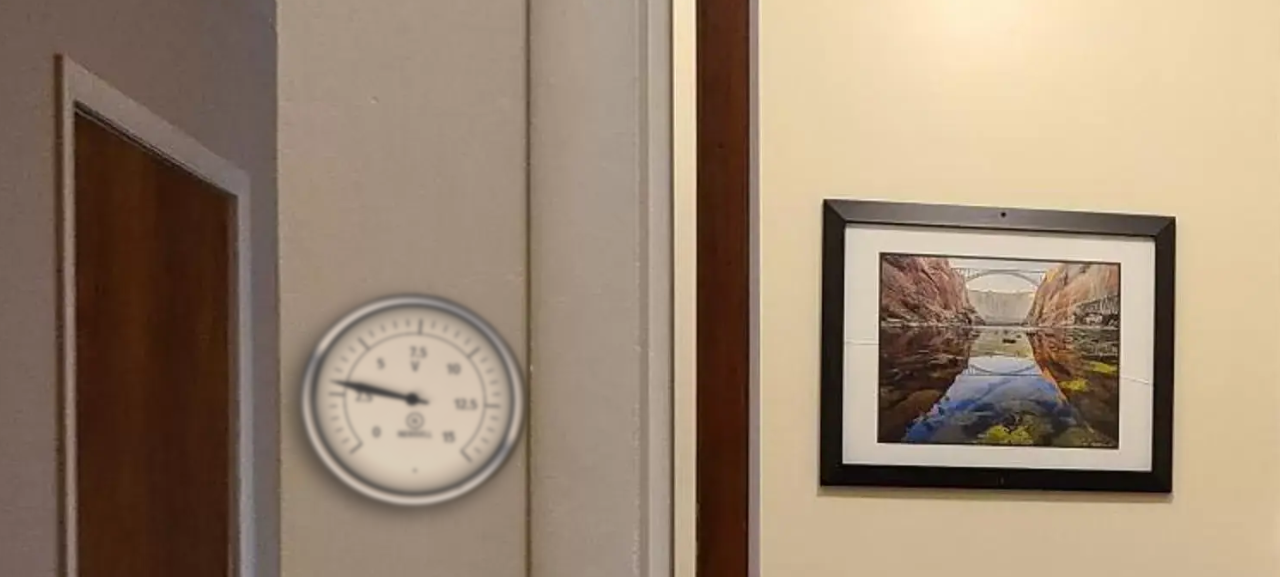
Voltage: 3 V
